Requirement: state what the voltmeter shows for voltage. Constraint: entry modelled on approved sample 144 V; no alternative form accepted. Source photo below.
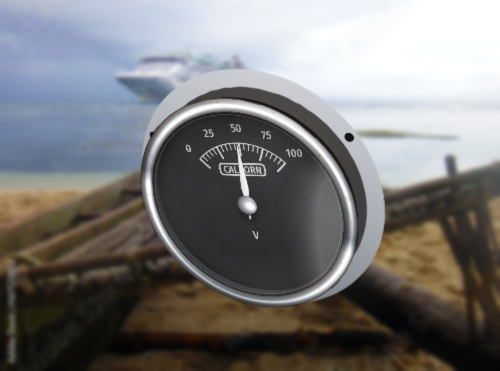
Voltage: 50 V
